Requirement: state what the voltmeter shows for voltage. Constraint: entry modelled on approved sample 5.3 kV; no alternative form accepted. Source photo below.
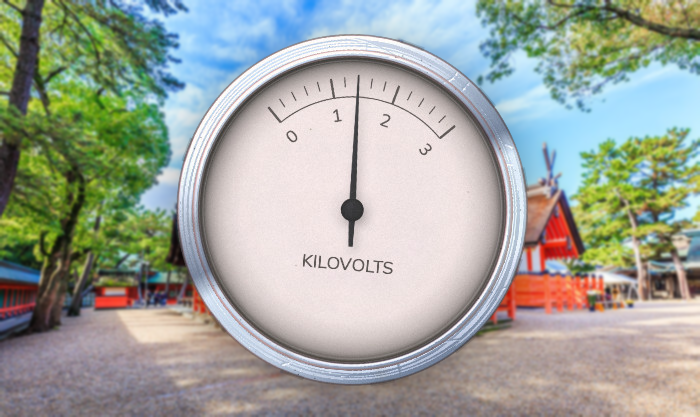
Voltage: 1.4 kV
